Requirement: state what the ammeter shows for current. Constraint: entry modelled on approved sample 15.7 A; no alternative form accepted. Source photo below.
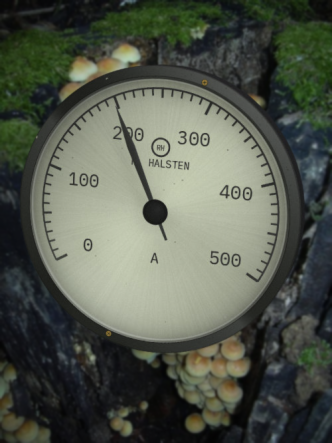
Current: 200 A
